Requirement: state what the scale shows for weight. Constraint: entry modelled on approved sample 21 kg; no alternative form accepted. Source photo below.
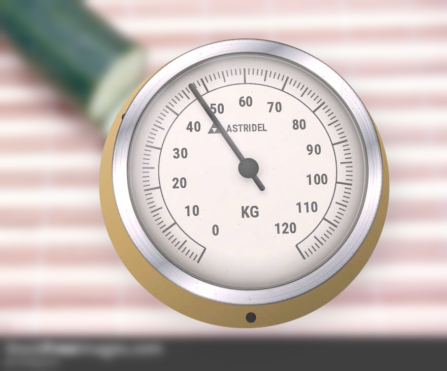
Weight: 47 kg
